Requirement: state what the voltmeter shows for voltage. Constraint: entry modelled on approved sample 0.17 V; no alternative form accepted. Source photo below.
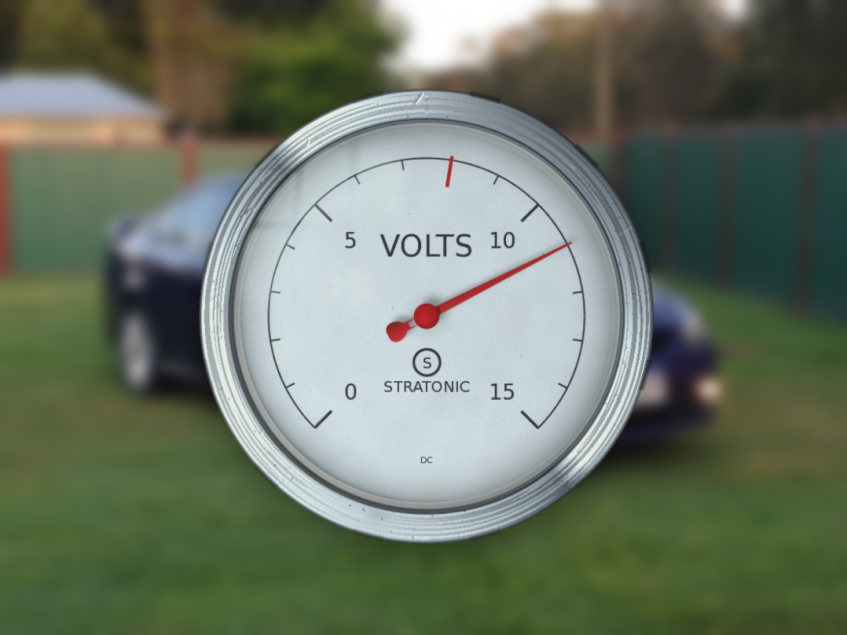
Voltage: 11 V
